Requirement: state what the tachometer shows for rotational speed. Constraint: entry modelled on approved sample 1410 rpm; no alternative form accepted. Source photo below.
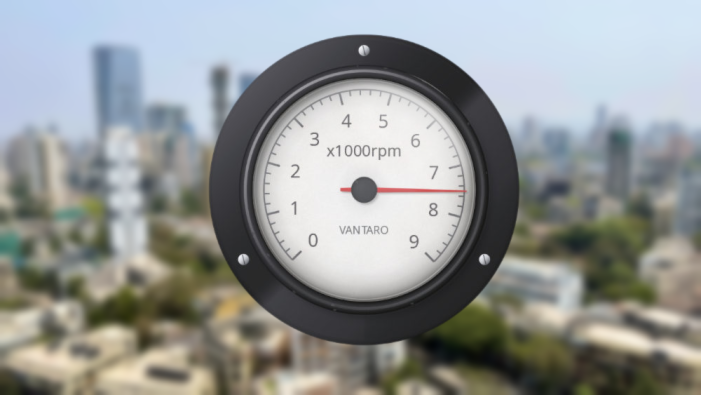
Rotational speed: 7500 rpm
